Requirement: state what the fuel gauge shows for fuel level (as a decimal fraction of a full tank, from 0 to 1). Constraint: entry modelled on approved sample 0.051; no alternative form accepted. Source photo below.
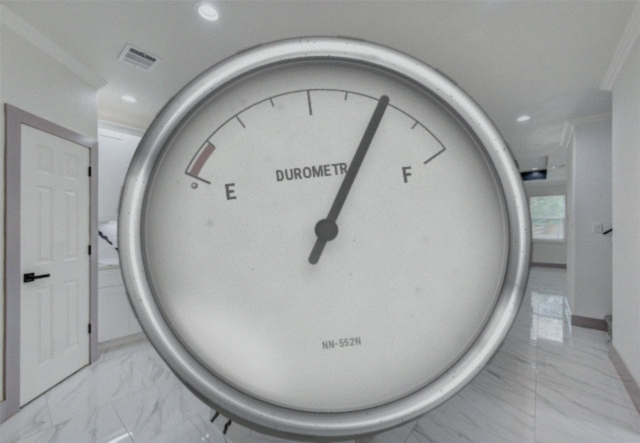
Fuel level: 0.75
